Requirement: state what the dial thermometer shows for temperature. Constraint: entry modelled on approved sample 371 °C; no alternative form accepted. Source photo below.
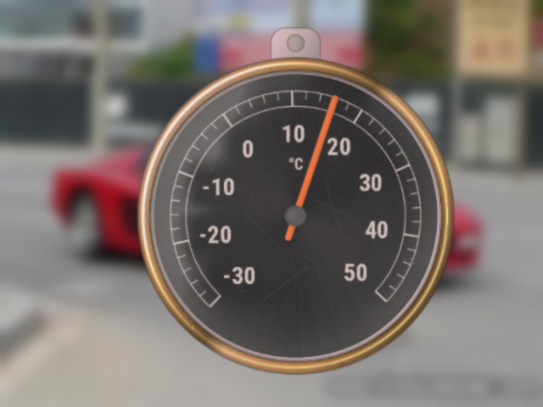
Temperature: 16 °C
